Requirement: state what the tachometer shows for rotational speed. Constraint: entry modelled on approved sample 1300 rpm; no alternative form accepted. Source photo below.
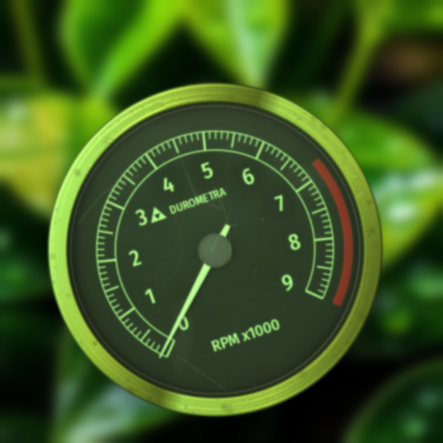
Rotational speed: 100 rpm
